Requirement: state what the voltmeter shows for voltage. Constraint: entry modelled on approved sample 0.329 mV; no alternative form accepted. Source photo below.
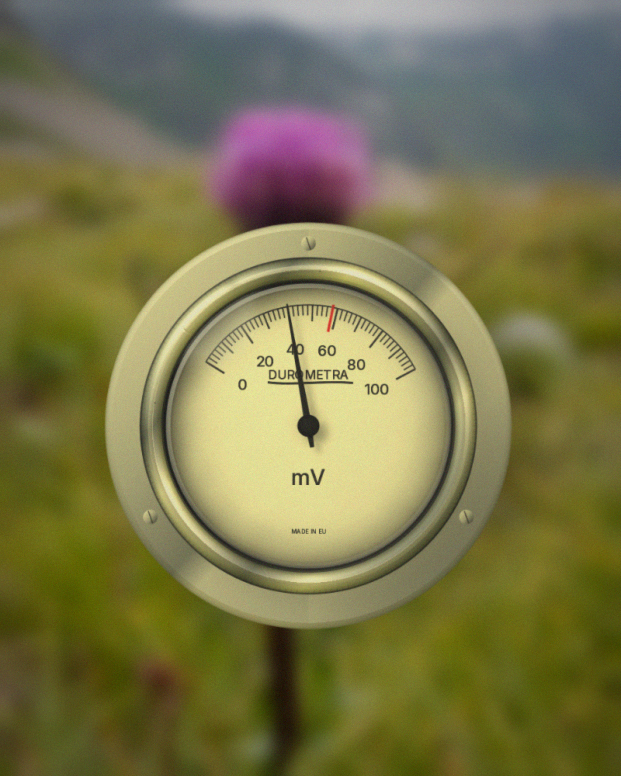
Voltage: 40 mV
